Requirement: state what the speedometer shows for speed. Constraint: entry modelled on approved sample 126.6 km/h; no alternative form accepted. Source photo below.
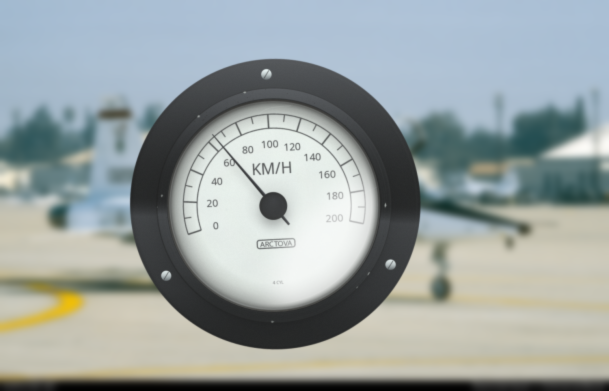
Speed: 65 km/h
